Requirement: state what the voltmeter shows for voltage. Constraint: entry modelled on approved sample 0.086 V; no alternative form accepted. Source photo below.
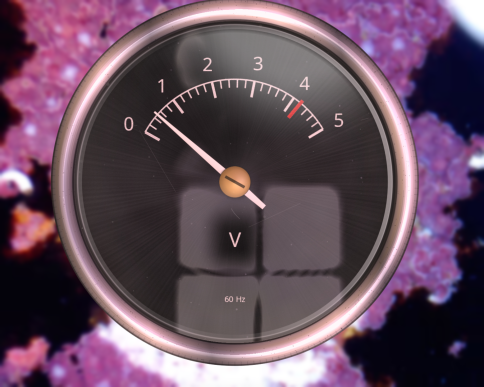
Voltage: 0.5 V
